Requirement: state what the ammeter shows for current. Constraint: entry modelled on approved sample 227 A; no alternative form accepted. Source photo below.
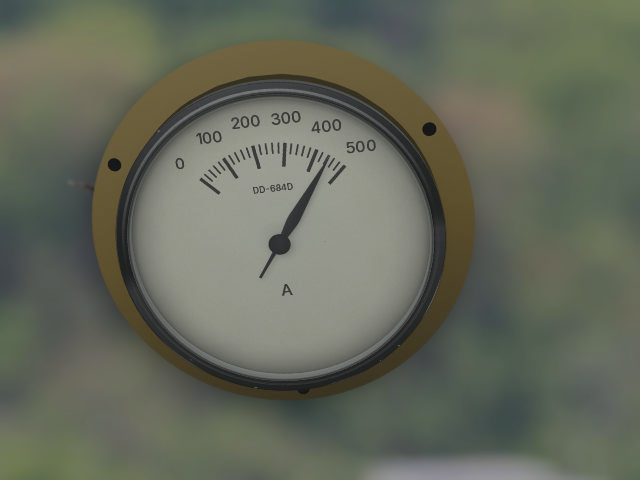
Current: 440 A
